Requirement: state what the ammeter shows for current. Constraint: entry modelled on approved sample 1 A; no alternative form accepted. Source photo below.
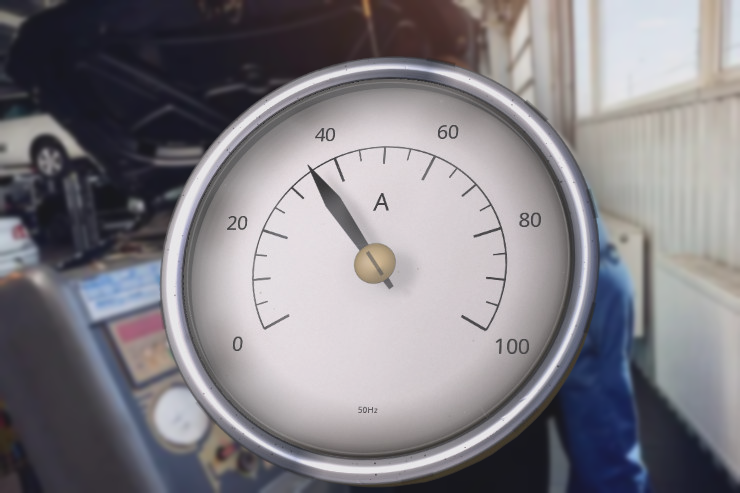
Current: 35 A
